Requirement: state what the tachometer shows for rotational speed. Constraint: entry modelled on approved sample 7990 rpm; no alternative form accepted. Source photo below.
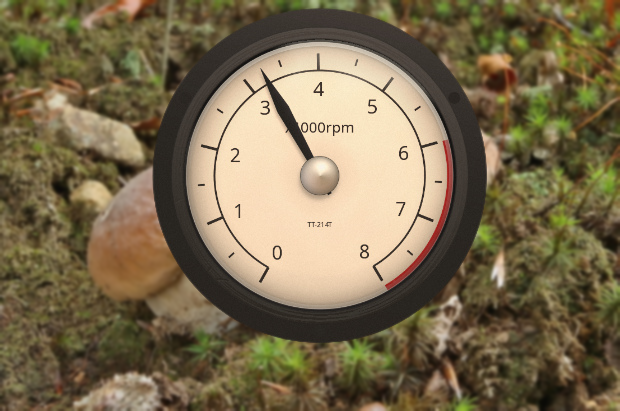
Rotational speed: 3250 rpm
